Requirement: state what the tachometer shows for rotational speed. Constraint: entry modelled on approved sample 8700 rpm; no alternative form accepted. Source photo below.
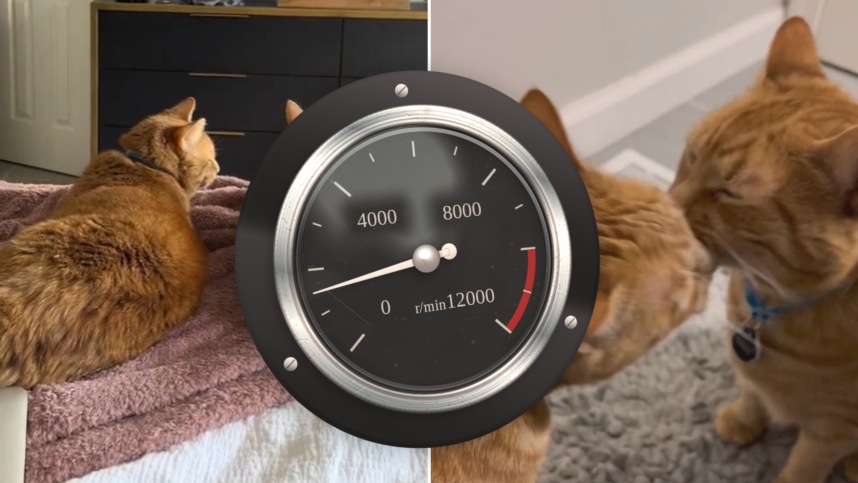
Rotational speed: 1500 rpm
